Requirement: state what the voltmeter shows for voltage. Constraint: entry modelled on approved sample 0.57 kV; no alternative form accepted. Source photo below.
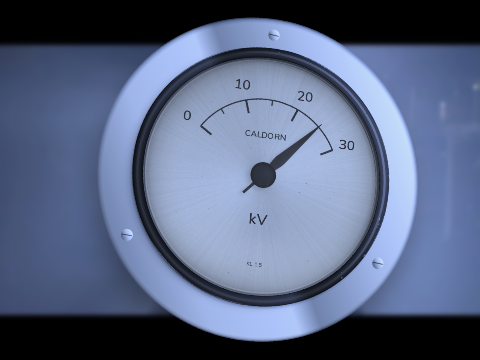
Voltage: 25 kV
